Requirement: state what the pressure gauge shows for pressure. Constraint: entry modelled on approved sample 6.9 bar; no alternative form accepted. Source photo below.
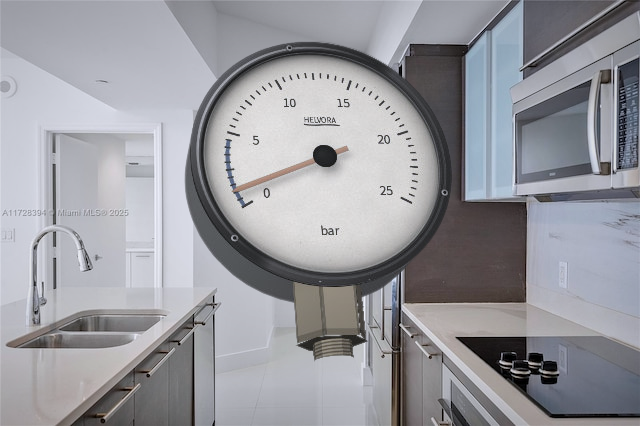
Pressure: 1 bar
